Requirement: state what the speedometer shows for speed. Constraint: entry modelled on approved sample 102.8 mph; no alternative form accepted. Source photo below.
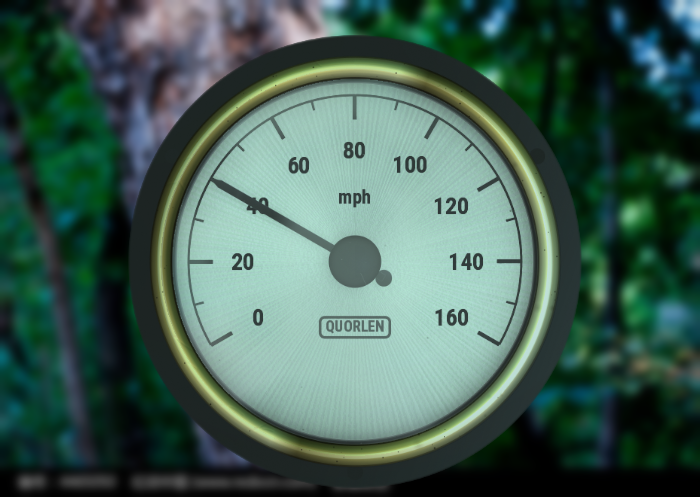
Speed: 40 mph
